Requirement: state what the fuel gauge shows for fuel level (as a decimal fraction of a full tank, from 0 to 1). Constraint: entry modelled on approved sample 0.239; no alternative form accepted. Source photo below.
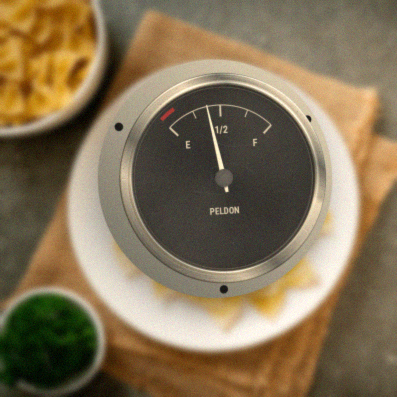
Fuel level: 0.375
